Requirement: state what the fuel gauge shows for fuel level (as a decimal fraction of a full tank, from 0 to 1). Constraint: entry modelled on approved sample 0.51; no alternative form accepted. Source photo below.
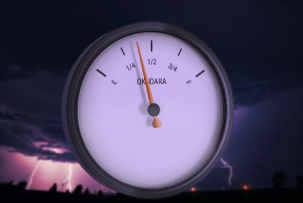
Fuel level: 0.375
